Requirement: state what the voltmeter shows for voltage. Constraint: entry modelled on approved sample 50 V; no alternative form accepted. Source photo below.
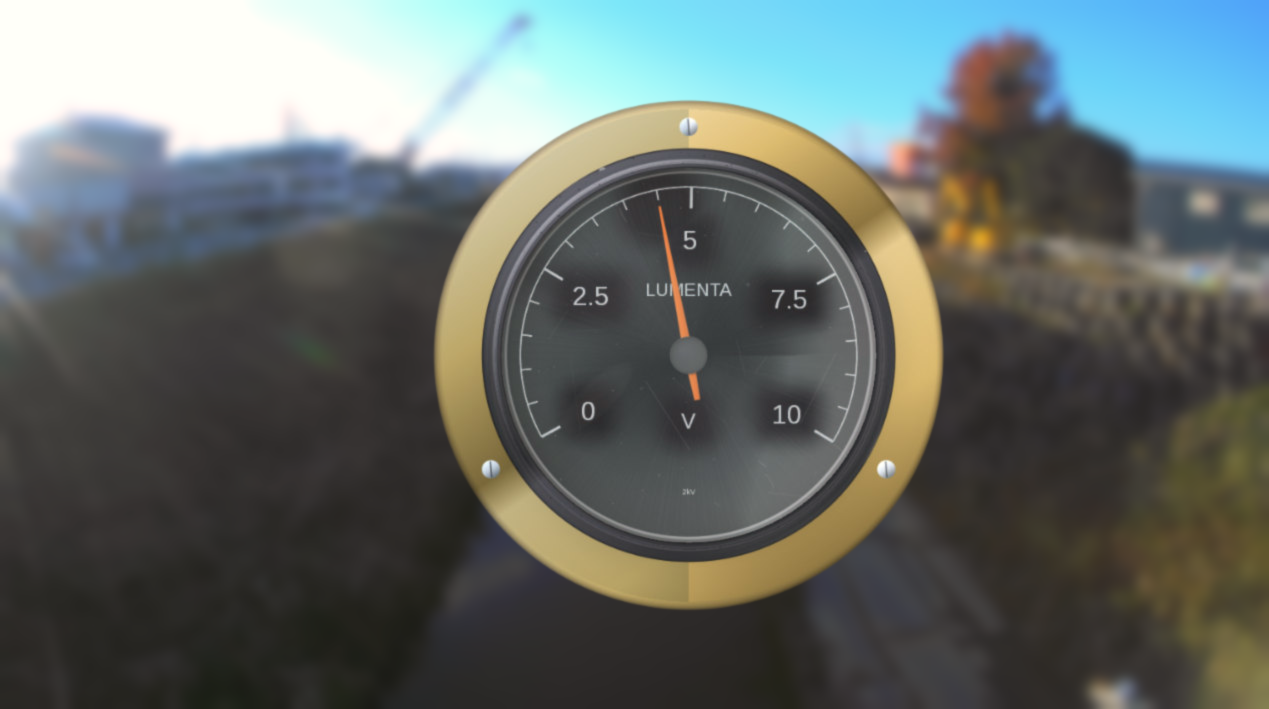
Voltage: 4.5 V
